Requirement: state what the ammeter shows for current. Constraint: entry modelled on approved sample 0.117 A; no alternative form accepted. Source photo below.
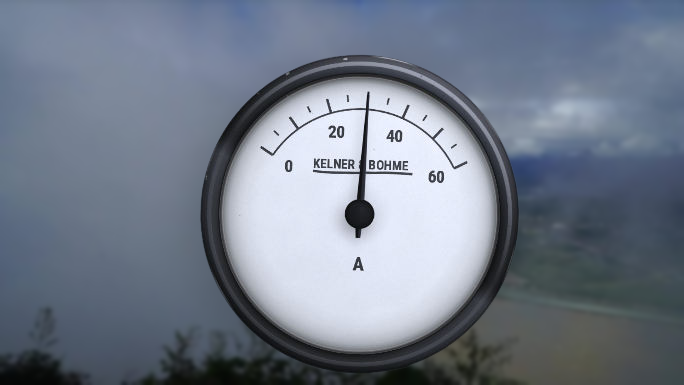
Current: 30 A
